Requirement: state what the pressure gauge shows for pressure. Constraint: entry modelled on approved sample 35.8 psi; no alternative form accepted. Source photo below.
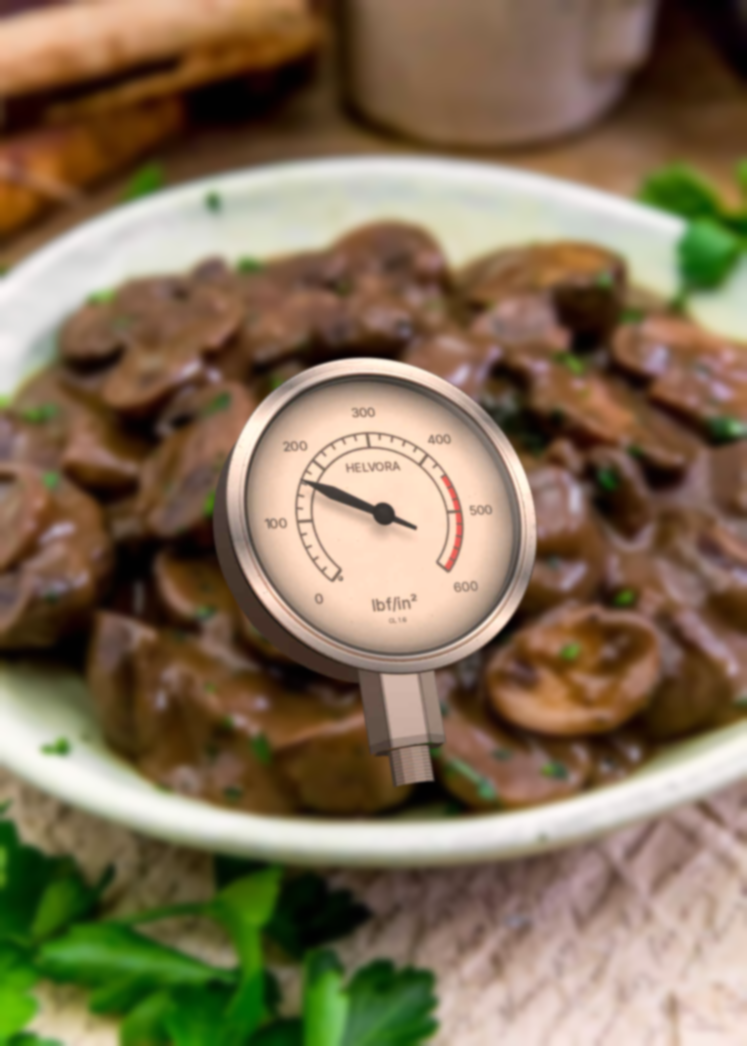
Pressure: 160 psi
